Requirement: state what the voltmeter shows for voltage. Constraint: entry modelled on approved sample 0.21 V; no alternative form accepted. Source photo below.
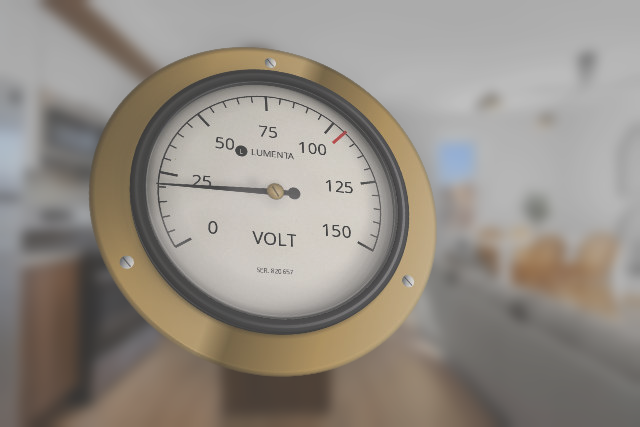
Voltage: 20 V
